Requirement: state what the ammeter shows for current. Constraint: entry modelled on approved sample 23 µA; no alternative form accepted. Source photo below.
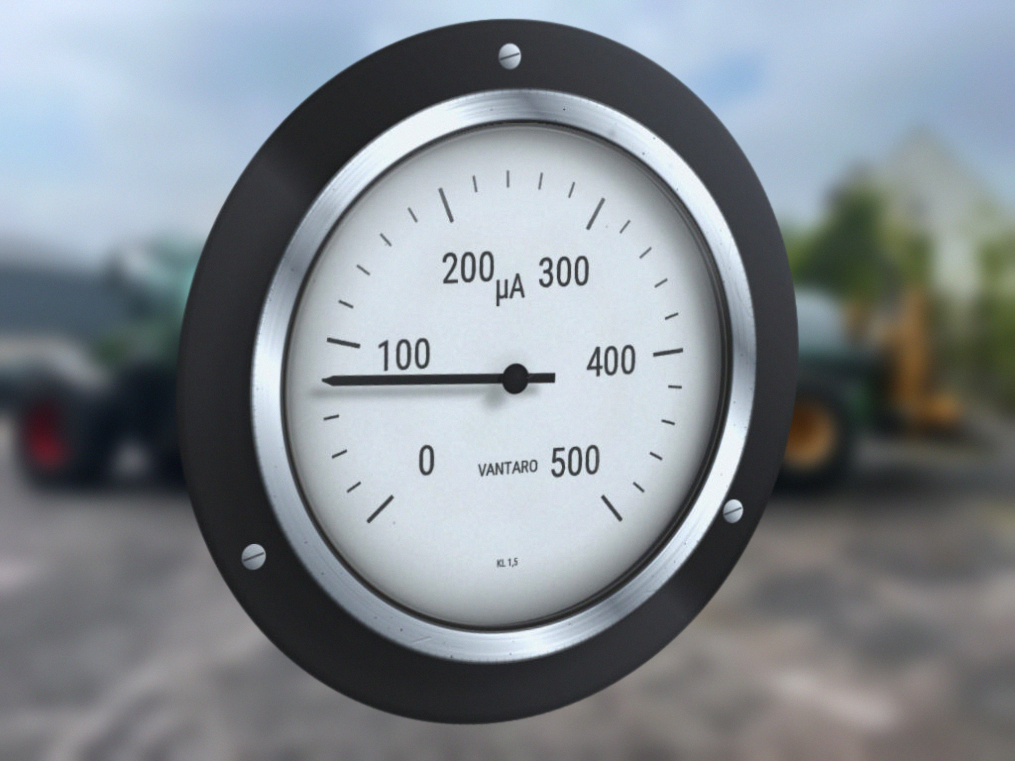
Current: 80 µA
